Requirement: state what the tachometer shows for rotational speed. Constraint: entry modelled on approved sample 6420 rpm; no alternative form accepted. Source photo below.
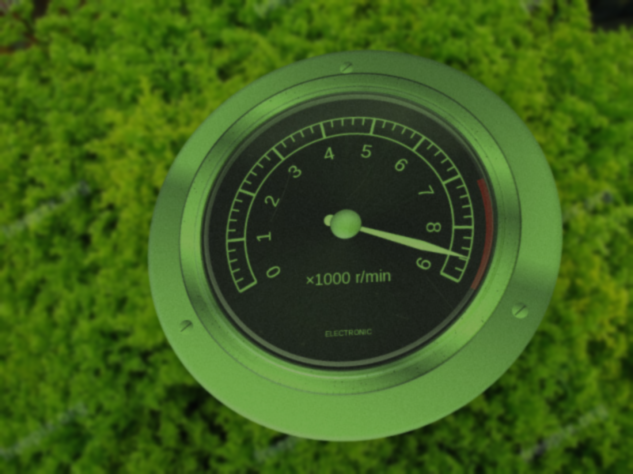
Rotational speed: 8600 rpm
